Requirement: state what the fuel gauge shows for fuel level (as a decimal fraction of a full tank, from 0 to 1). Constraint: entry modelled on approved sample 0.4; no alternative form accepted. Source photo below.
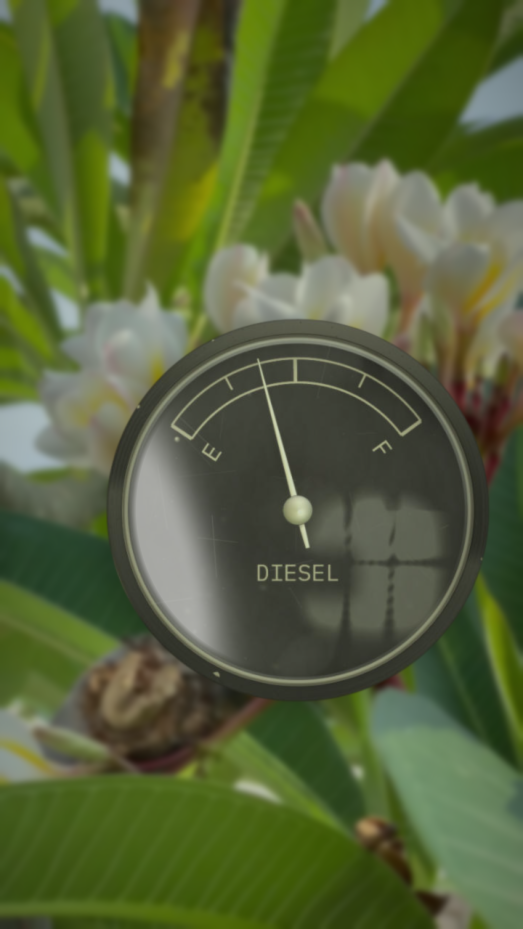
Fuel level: 0.375
